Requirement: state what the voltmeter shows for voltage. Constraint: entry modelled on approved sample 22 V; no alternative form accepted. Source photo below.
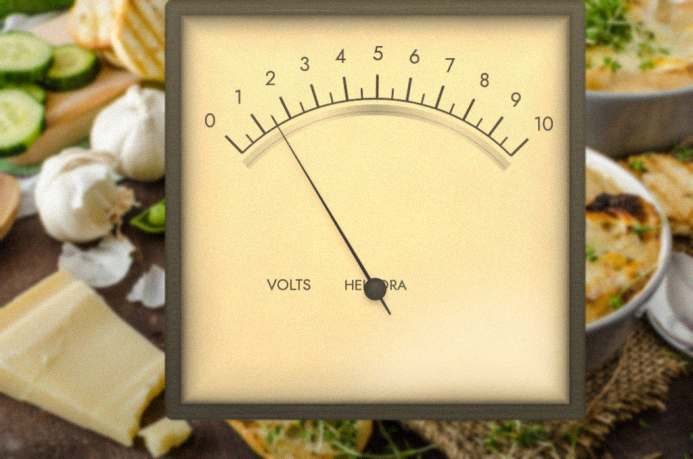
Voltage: 1.5 V
